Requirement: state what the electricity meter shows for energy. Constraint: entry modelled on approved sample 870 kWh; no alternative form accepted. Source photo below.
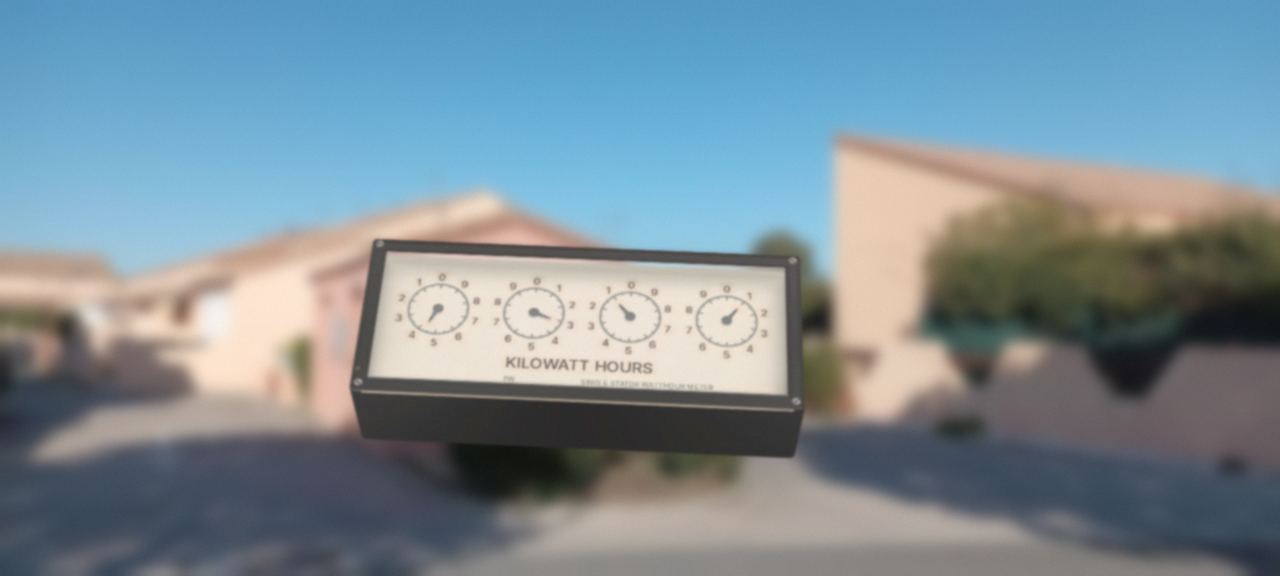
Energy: 4311 kWh
